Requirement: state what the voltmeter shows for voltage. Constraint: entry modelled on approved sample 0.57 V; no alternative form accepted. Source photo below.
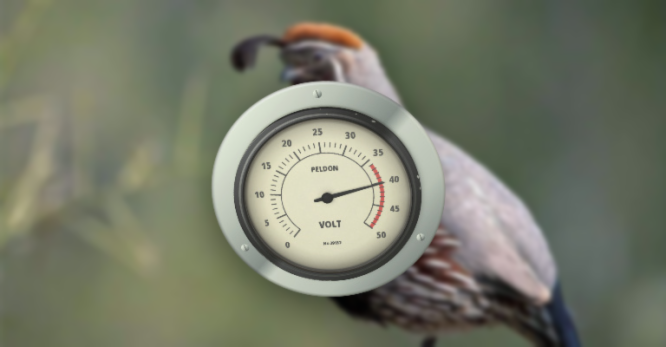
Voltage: 40 V
